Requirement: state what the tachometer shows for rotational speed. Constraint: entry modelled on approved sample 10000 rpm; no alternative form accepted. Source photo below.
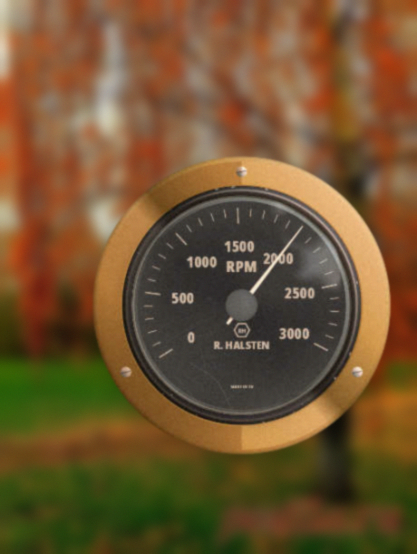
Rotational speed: 2000 rpm
